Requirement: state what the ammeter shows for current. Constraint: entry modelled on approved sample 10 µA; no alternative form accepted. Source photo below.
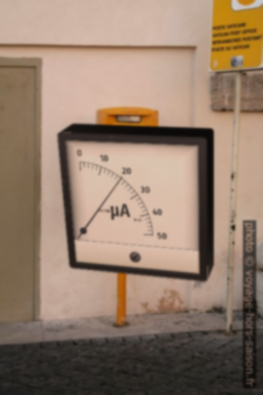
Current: 20 µA
